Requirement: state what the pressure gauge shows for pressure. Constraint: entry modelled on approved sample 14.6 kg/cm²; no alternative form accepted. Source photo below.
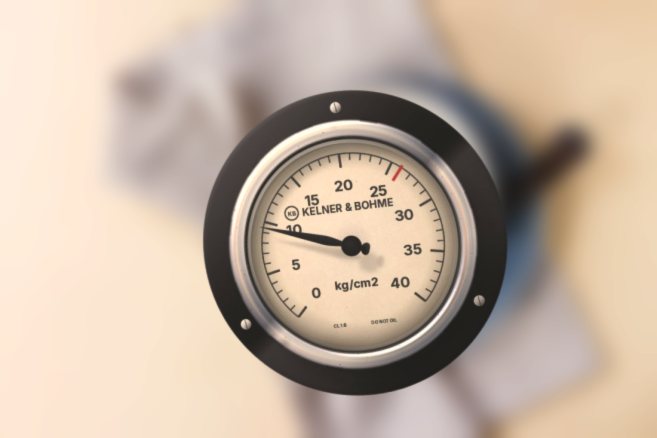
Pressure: 9.5 kg/cm²
